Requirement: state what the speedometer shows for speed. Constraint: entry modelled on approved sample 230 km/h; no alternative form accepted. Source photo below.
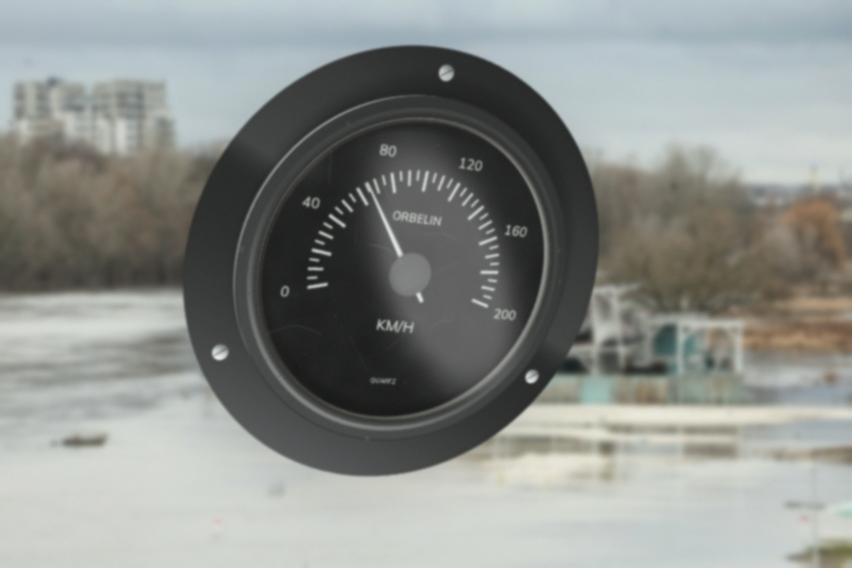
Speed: 65 km/h
